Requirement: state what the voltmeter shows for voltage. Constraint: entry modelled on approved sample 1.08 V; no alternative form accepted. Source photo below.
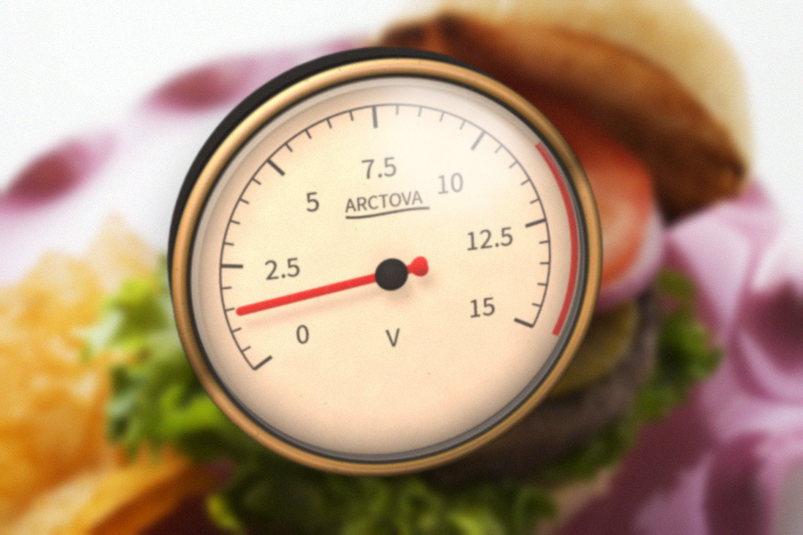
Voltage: 1.5 V
